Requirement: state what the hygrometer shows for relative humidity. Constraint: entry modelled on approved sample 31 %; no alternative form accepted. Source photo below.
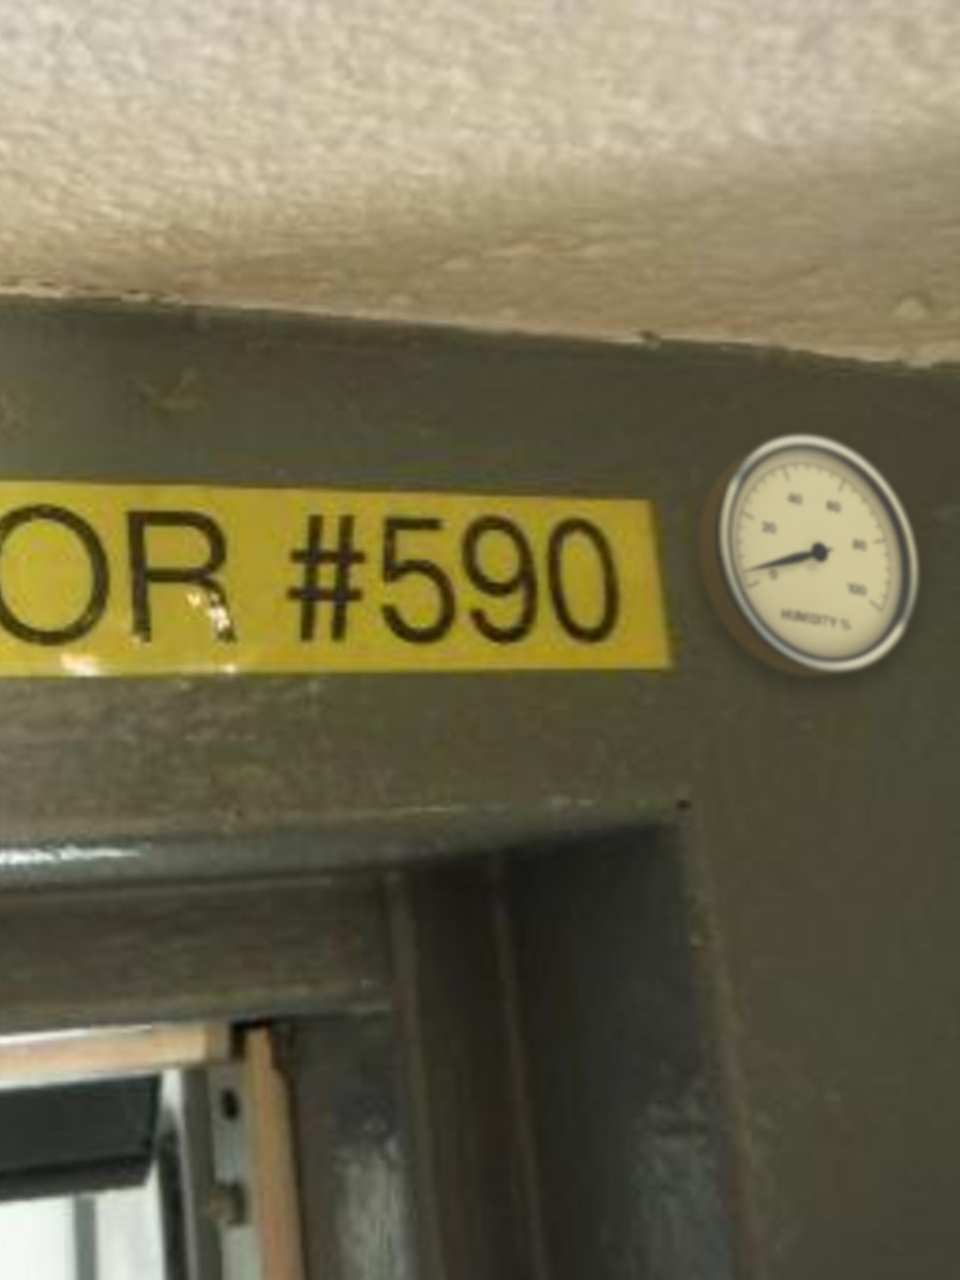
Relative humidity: 4 %
